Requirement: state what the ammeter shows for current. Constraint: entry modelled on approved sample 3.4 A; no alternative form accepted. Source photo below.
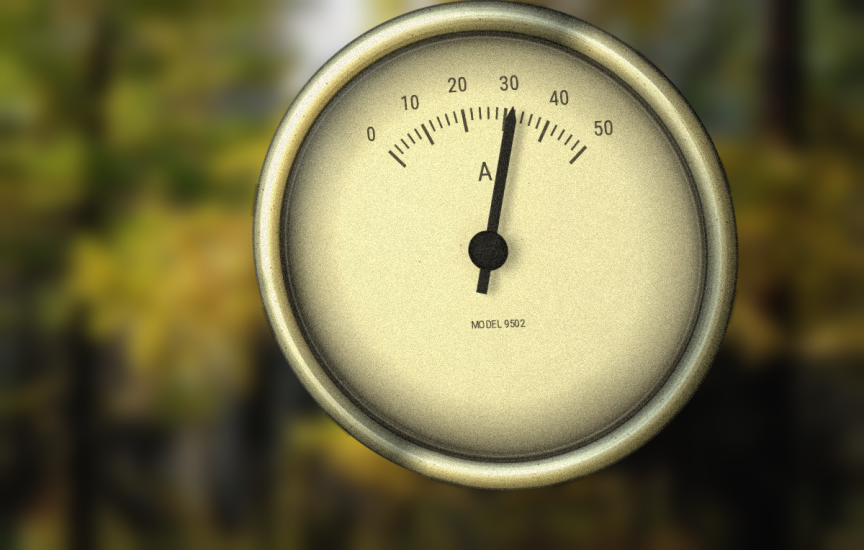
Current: 32 A
